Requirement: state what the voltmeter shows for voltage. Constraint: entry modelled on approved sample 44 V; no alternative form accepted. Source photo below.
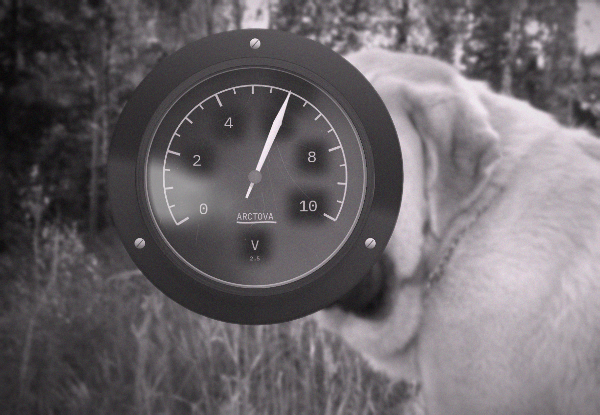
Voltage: 6 V
